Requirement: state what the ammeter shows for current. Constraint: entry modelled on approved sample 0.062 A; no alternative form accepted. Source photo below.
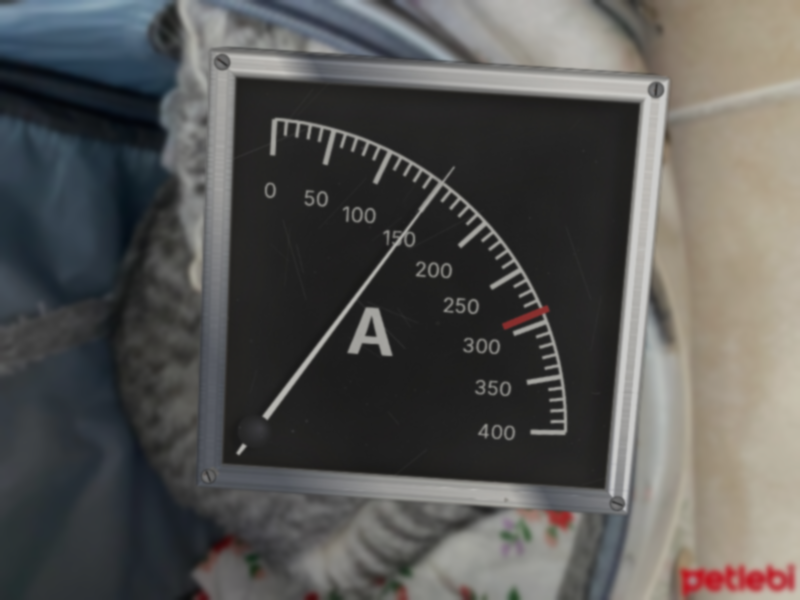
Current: 150 A
